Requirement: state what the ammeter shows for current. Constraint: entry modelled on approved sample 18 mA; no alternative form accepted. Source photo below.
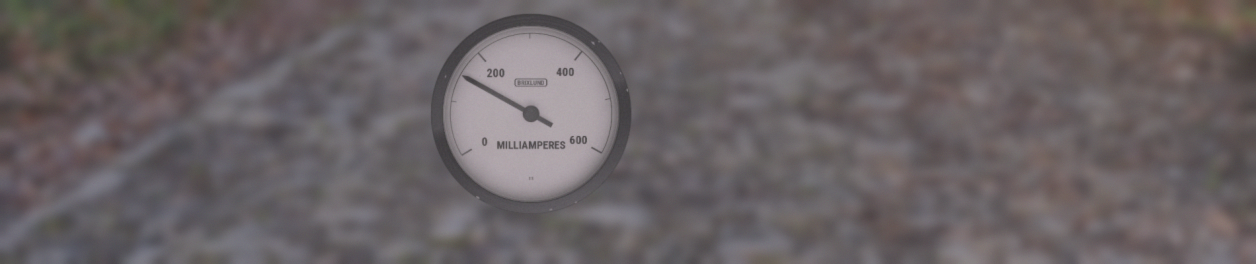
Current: 150 mA
